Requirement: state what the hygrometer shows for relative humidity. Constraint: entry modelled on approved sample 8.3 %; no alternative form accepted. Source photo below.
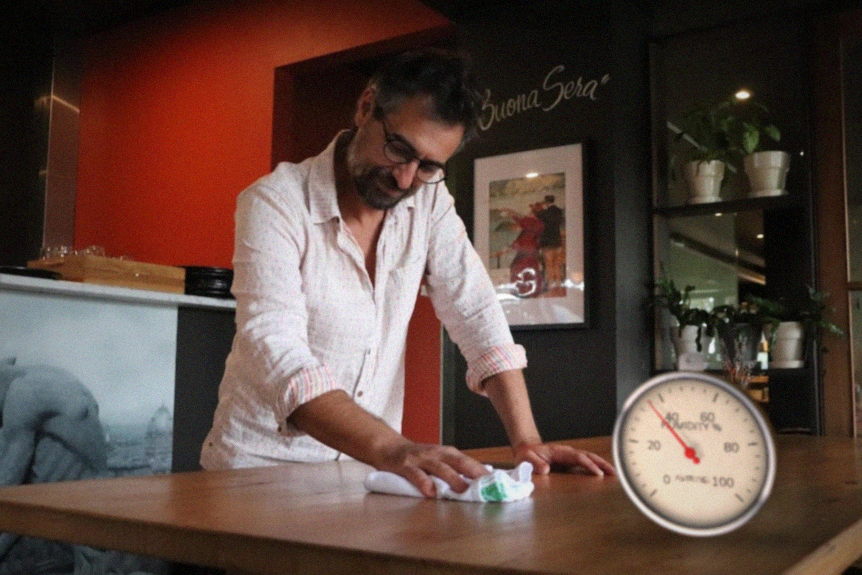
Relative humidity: 36 %
